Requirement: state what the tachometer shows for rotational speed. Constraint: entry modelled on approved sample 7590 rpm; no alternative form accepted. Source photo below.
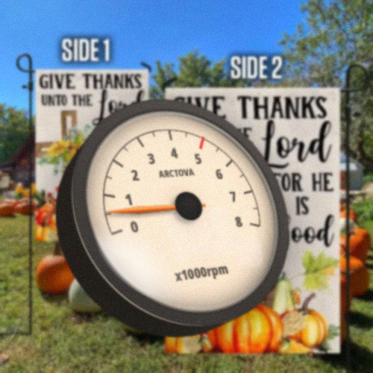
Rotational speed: 500 rpm
